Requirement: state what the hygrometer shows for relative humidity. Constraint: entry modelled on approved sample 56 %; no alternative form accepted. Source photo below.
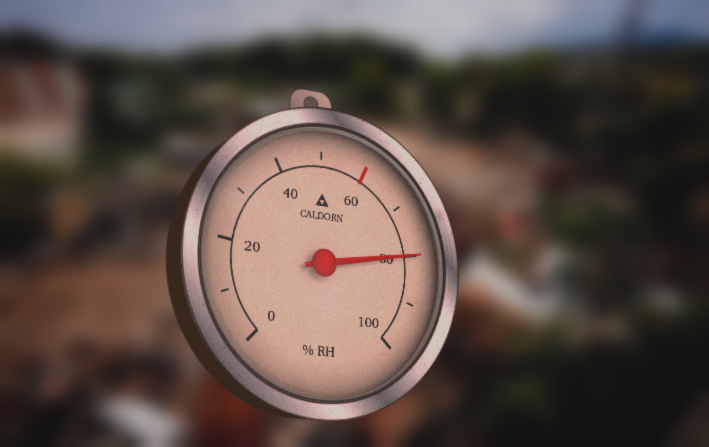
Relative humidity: 80 %
